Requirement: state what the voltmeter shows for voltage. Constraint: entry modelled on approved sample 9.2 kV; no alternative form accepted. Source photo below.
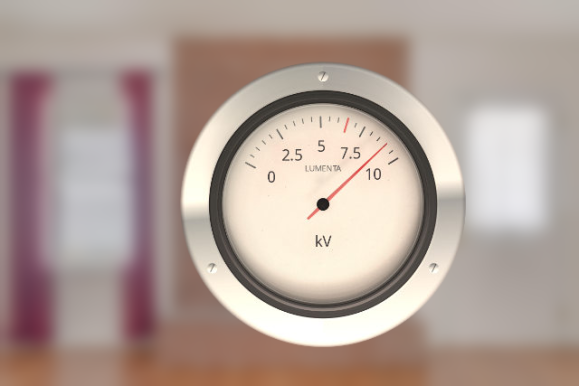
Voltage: 9 kV
